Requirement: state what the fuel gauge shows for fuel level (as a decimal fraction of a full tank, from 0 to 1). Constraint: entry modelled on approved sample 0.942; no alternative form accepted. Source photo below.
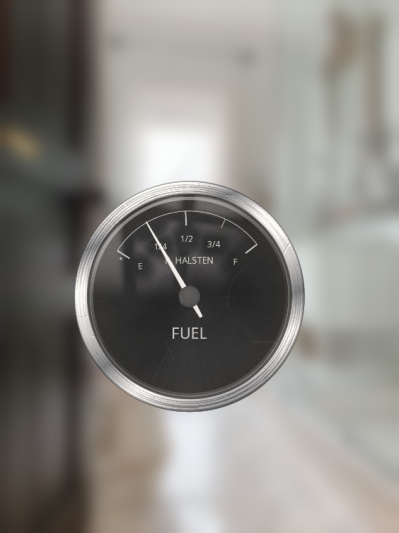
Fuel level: 0.25
